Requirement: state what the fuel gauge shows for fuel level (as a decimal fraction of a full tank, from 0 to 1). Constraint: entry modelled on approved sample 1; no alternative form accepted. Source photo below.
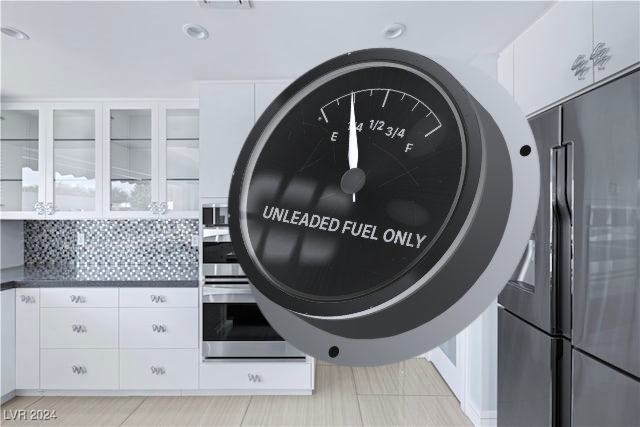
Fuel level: 0.25
